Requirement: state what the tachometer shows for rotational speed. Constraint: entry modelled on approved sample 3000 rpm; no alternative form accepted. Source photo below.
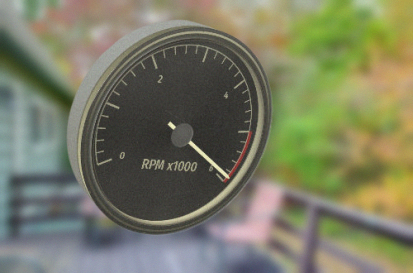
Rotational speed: 5900 rpm
